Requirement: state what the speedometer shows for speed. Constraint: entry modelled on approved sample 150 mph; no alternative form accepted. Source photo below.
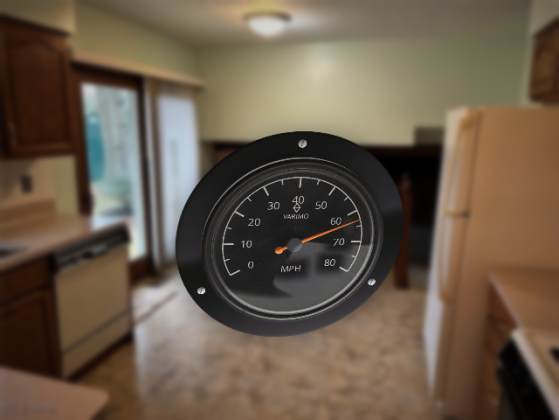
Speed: 62.5 mph
